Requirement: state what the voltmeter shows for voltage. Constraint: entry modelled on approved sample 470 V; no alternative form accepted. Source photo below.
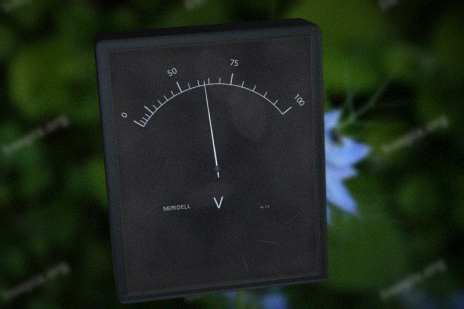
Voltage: 62.5 V
